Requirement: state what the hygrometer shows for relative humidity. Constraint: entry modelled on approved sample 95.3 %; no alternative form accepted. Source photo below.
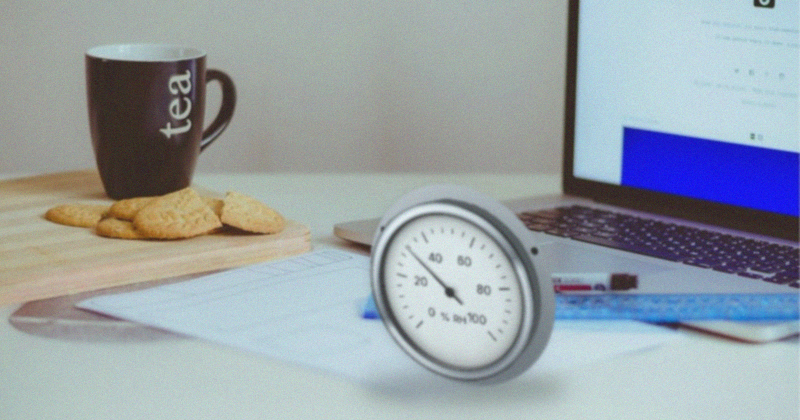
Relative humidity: 32 %
